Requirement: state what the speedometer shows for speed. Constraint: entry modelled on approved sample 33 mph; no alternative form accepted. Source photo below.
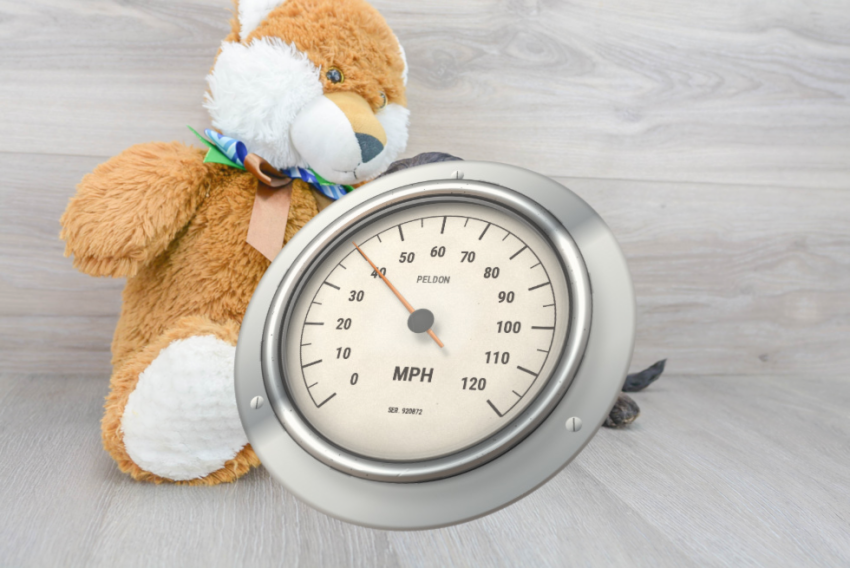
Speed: 40 mph
